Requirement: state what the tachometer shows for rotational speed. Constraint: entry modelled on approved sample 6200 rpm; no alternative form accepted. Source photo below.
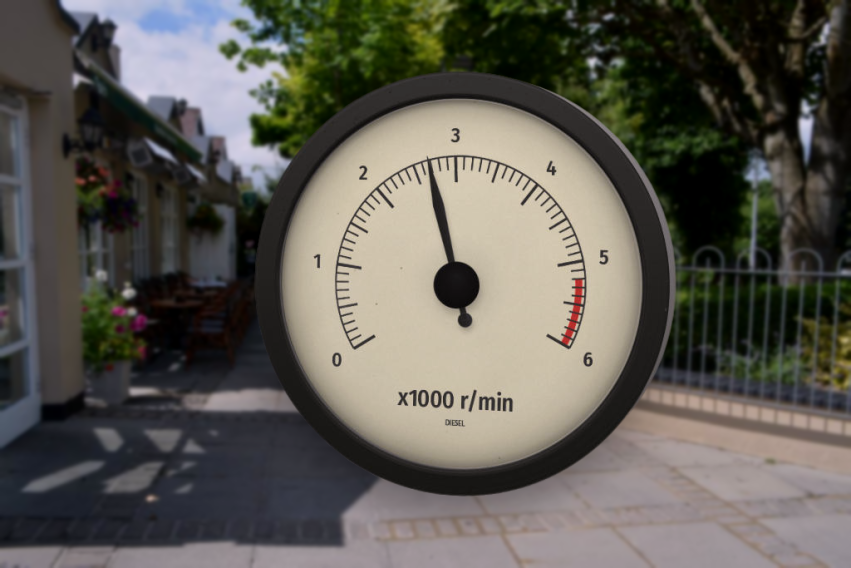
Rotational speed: 2700 rpm
